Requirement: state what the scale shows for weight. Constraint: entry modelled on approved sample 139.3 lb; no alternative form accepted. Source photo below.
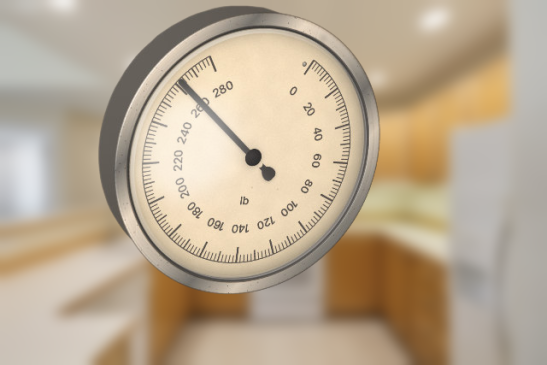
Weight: 262 lb
